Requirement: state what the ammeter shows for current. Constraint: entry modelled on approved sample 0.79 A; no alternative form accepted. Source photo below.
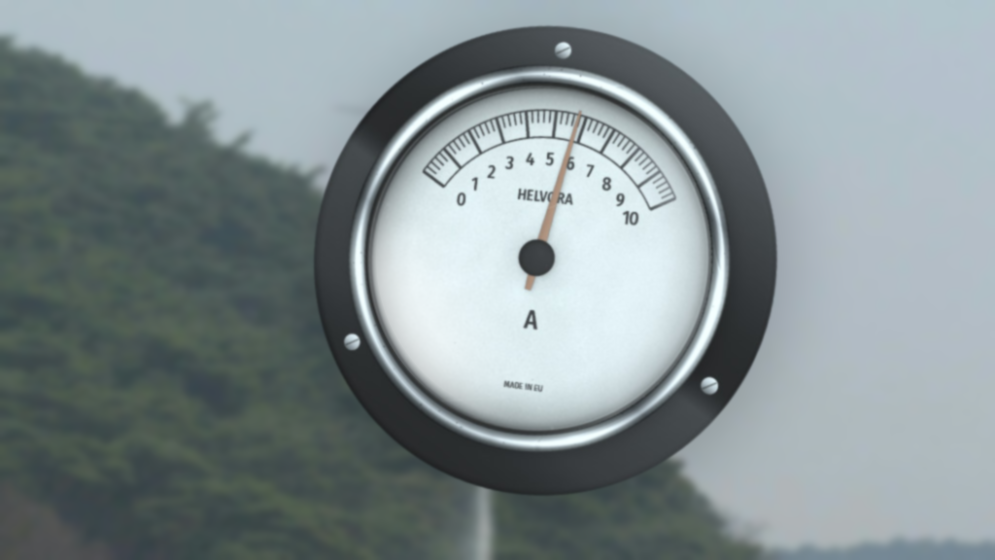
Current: 5.8 A
